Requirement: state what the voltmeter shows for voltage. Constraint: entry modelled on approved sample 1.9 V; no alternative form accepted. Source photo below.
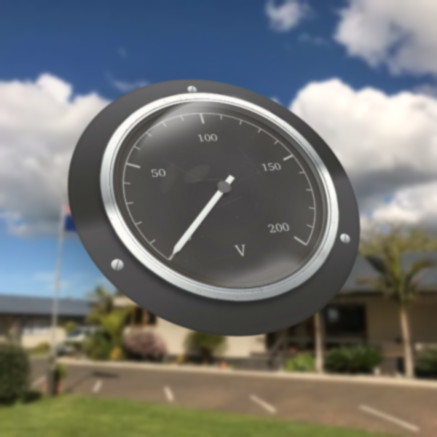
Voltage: 0 V
